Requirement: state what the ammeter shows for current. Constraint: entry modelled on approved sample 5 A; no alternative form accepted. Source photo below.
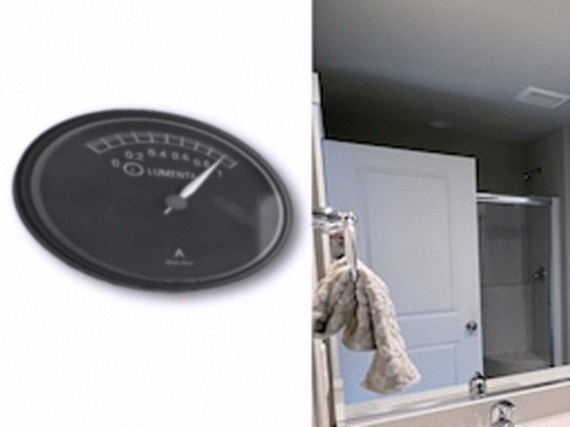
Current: 0.9 A
